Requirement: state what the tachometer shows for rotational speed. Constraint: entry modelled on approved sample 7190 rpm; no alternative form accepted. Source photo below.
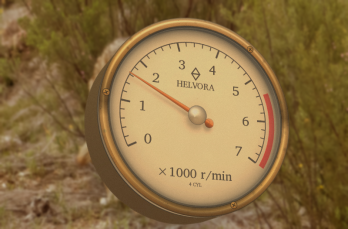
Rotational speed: 1600 rpm
